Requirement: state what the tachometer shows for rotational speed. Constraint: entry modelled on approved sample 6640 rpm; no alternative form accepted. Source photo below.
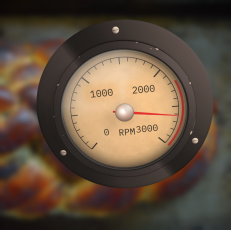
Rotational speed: 2600 rpm
